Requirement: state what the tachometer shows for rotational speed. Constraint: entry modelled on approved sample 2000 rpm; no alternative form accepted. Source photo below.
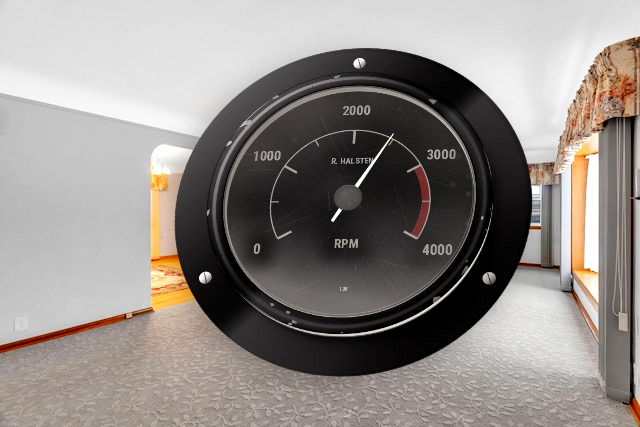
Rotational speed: 2500 rpm
